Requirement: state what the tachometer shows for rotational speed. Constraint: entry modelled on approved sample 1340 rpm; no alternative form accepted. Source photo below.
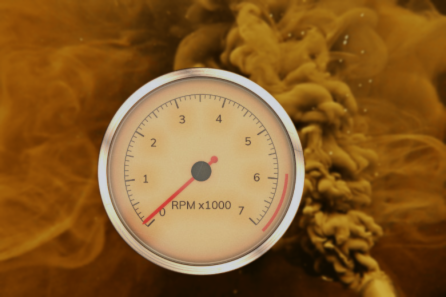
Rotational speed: 100 rpm
